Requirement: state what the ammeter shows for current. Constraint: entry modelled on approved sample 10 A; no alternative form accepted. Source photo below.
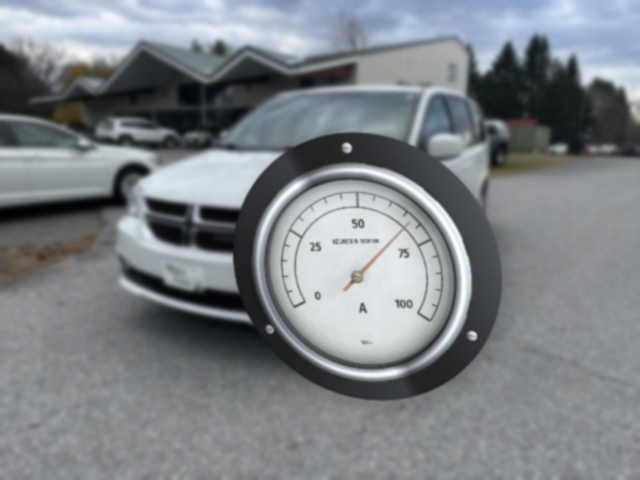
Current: 67.5 A
